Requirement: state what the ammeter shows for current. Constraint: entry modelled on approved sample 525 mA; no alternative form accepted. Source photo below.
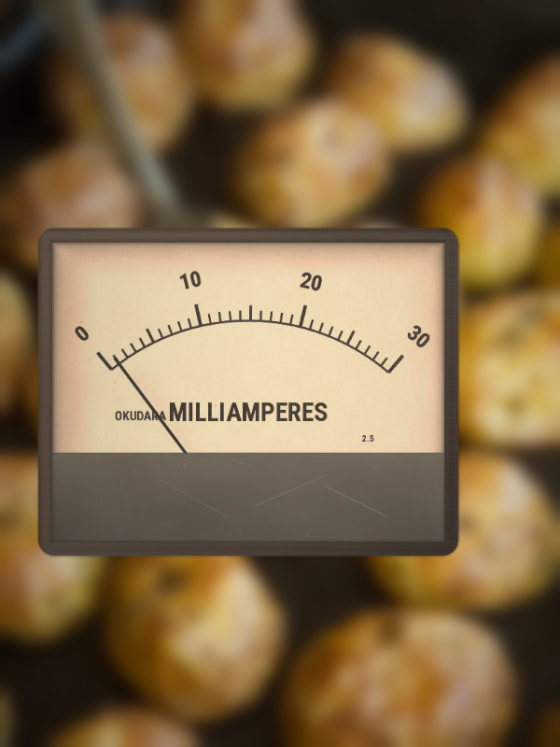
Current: 1 mA
